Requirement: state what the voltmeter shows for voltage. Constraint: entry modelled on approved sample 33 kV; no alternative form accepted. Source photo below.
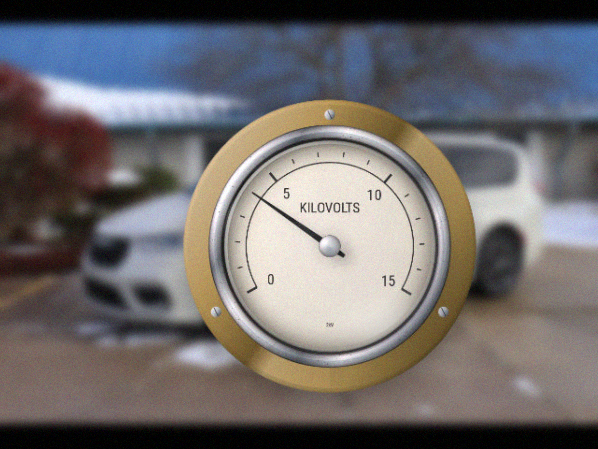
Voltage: 4 kV
